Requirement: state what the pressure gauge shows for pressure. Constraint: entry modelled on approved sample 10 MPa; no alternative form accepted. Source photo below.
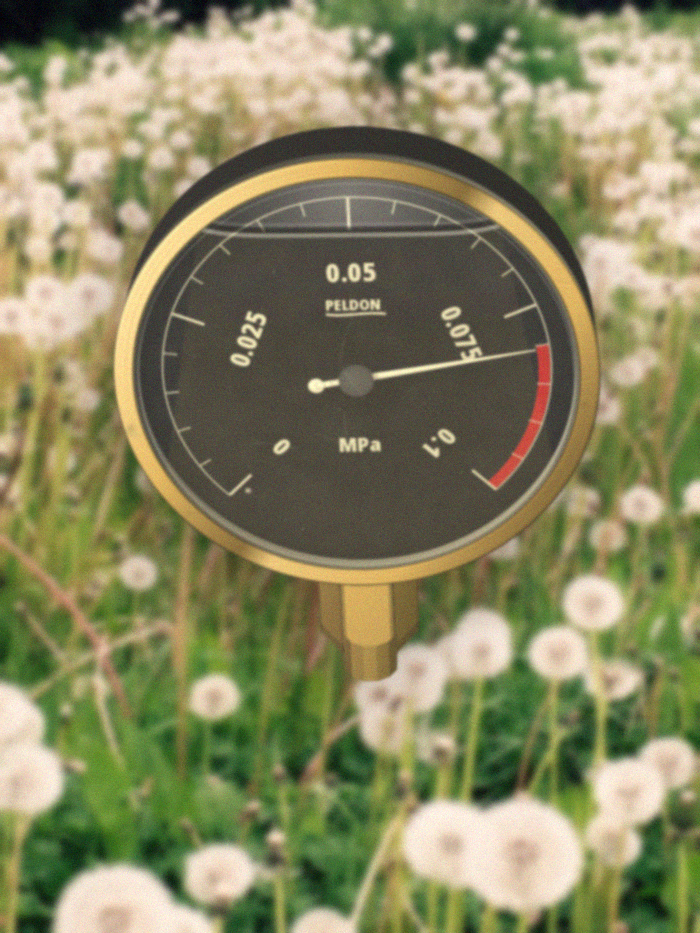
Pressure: 0.08 MPa
